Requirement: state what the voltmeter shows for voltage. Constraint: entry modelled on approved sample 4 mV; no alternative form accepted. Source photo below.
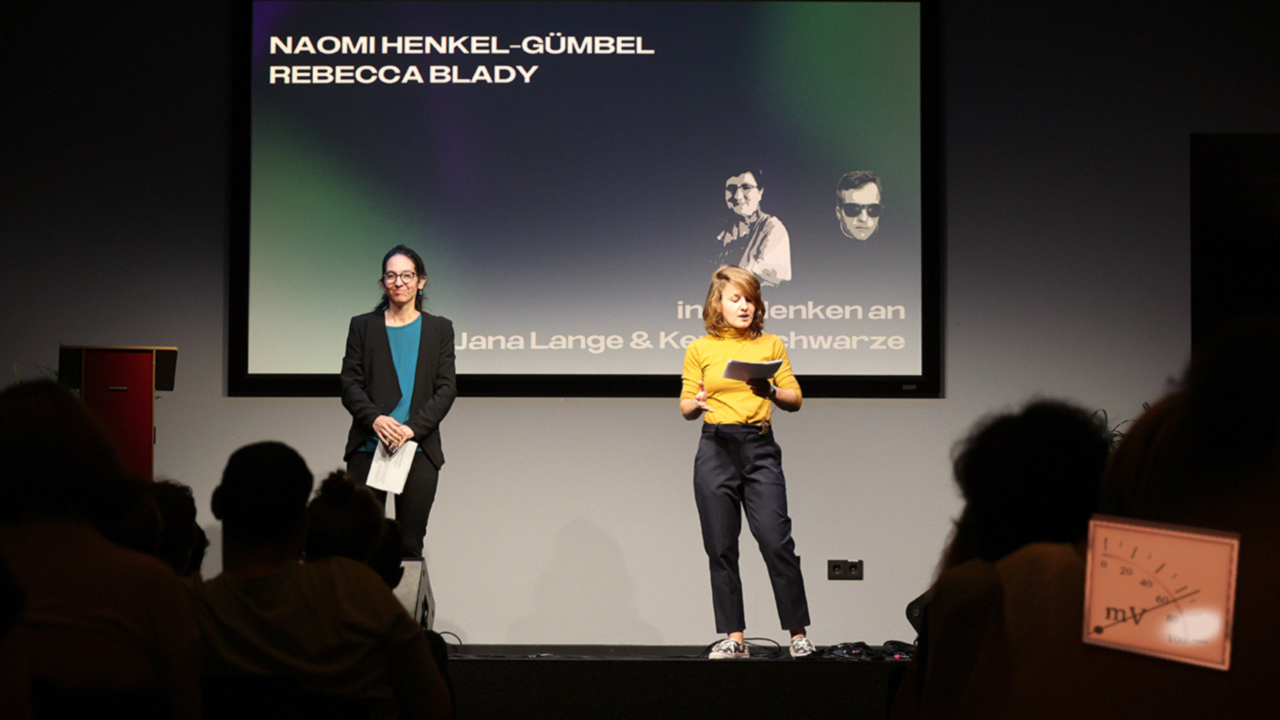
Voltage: 65 mV
